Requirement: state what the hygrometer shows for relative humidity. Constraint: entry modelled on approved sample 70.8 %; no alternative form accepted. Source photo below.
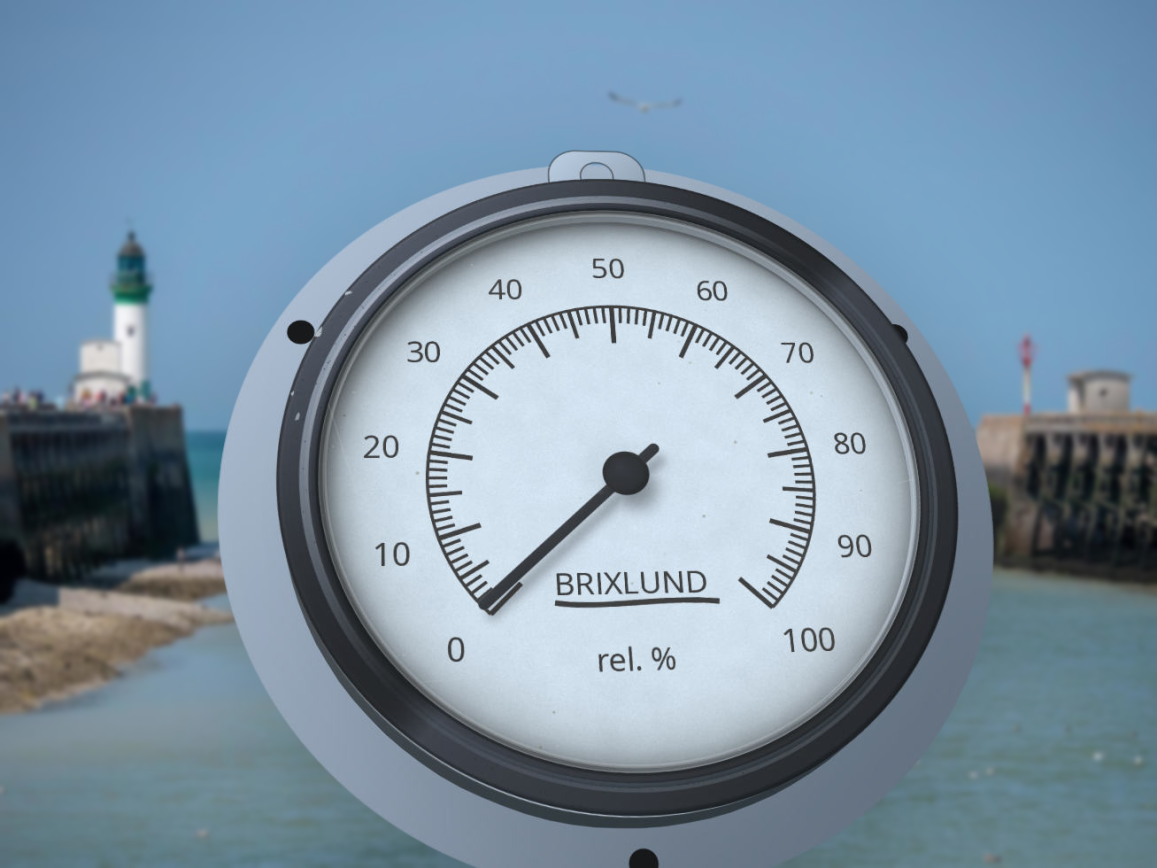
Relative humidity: 1 %
